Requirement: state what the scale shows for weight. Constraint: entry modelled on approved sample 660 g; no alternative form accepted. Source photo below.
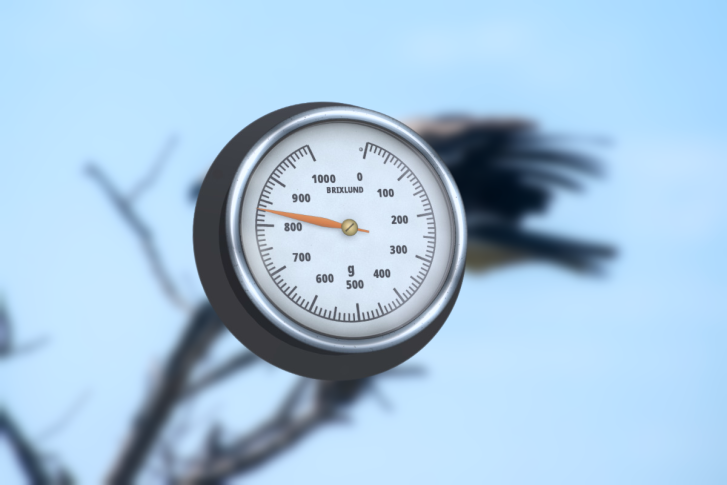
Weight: 830 g
